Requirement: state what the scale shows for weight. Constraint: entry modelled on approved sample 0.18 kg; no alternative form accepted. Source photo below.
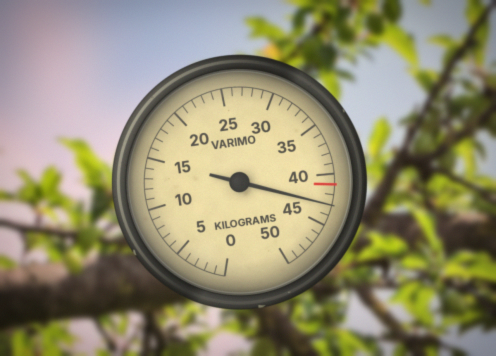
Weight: 43 kg
